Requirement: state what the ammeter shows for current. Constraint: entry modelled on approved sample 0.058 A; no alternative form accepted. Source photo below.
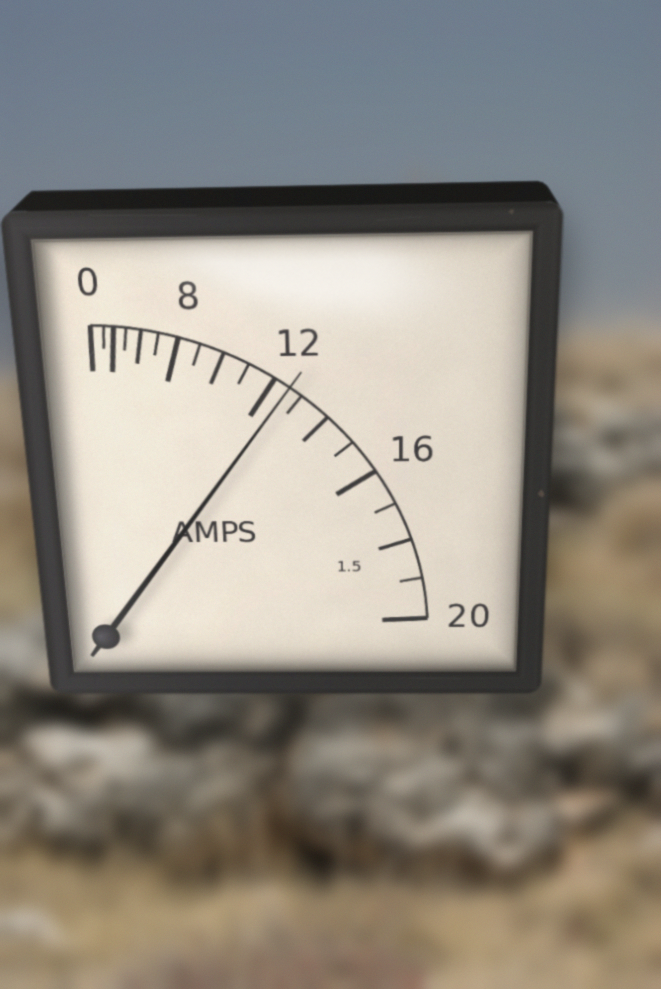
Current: 12.5 A
